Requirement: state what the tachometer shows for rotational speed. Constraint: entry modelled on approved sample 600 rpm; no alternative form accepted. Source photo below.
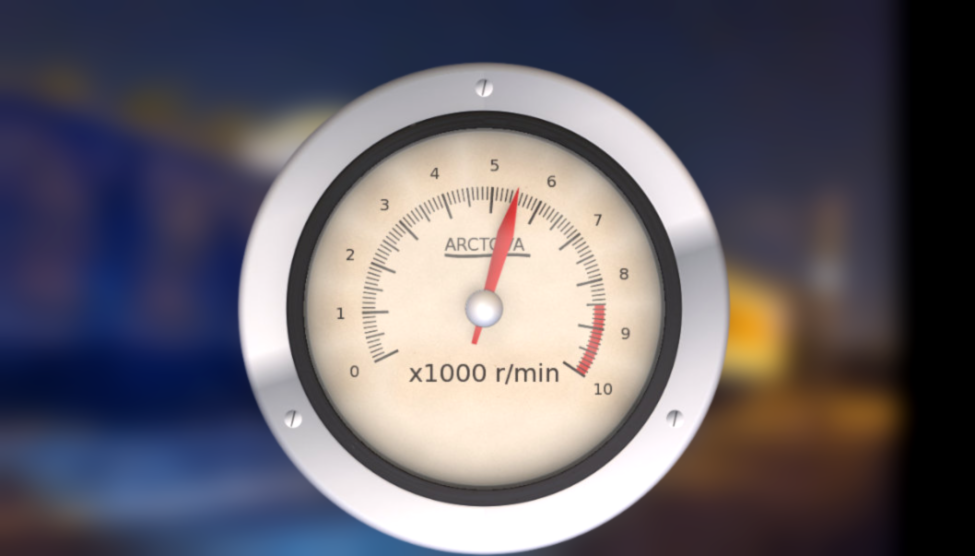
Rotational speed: 5500 rpm
